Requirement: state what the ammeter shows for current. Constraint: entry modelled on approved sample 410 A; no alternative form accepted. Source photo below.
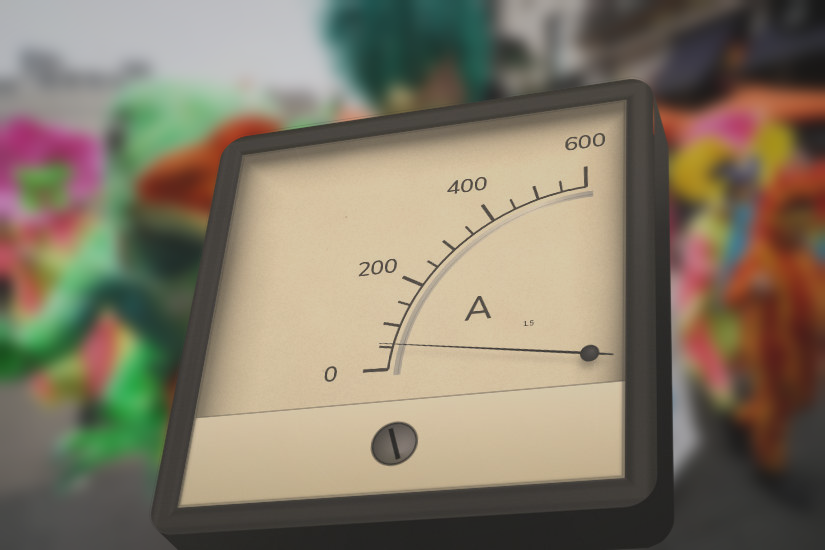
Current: 50 A
